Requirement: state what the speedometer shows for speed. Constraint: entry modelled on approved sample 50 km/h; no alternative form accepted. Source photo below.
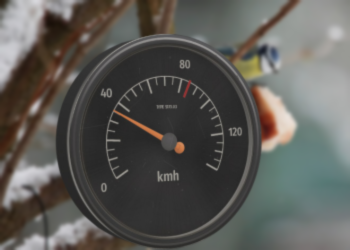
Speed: 35 km/h
